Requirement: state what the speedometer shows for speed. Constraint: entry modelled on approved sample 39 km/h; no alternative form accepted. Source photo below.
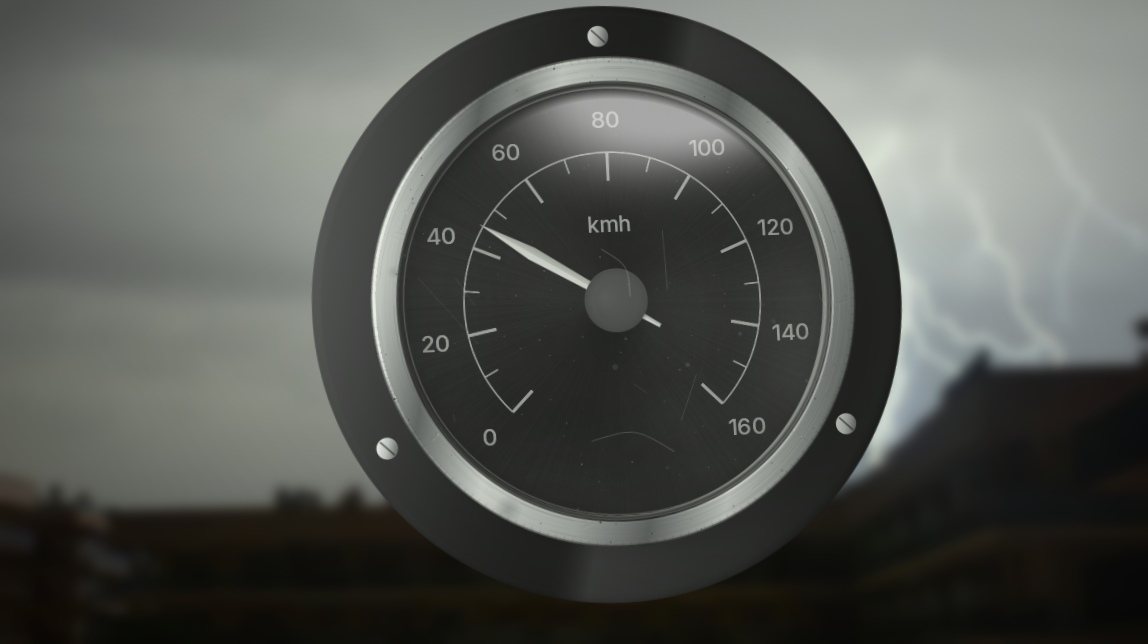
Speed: 45 km/h
